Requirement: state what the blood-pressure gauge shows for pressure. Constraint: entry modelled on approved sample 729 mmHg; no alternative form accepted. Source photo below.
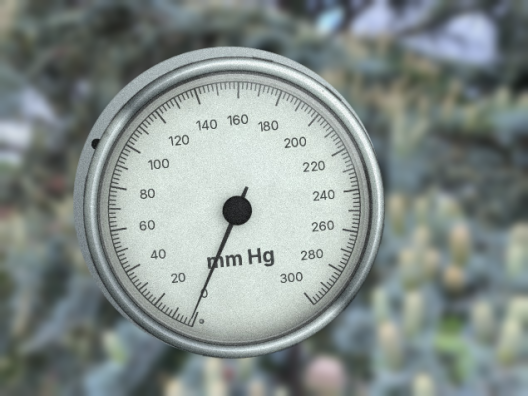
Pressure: 2 mmHg
